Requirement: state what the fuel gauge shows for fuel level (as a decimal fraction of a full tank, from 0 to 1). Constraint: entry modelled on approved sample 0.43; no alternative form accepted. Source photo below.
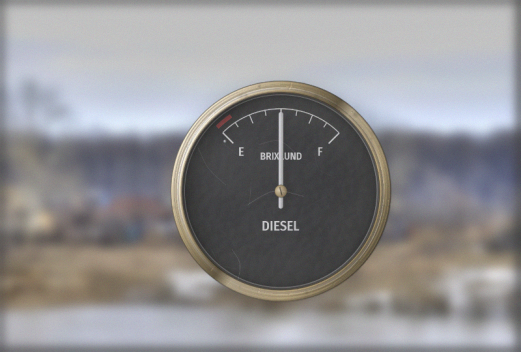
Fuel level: 0.5
